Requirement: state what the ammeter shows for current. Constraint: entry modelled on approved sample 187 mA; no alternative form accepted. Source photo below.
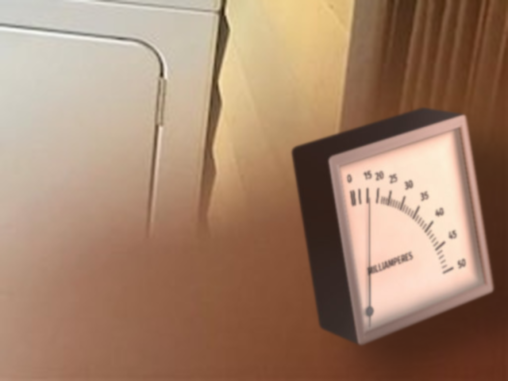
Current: 15 mA
